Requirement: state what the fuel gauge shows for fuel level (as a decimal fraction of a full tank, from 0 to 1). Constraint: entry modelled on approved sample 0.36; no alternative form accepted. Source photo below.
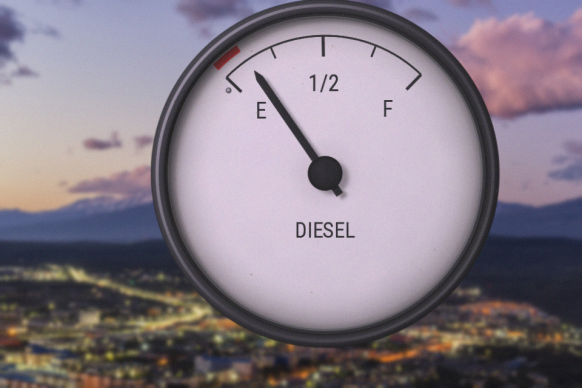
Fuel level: 0.125
